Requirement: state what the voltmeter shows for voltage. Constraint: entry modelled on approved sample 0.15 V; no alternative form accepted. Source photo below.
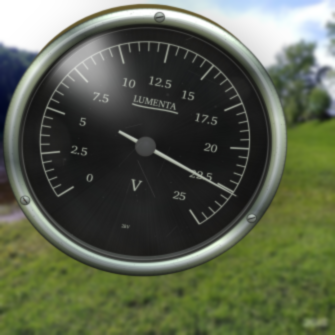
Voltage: 22.5 V
